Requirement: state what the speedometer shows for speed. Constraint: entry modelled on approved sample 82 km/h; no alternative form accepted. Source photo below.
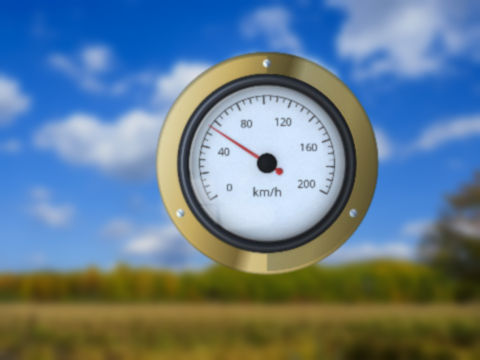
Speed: 55 km/h
